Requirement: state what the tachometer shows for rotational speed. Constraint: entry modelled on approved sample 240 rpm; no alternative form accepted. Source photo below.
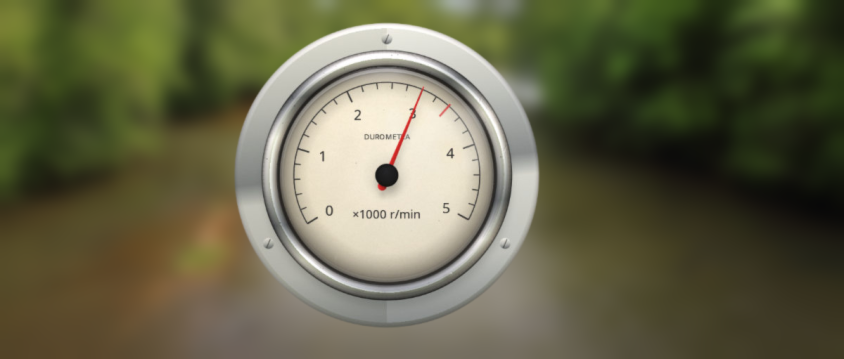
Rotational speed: 3000 rpm
